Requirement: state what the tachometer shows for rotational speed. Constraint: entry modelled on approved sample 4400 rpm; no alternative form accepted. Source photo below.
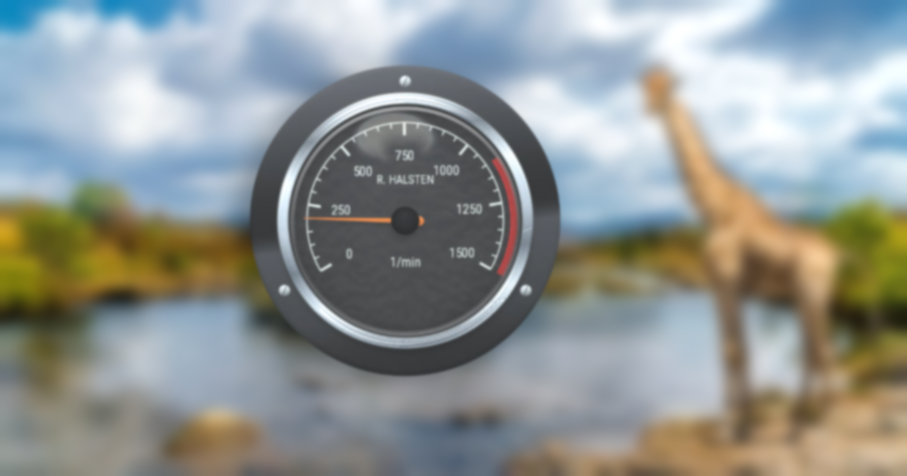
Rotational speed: 200 rpm
